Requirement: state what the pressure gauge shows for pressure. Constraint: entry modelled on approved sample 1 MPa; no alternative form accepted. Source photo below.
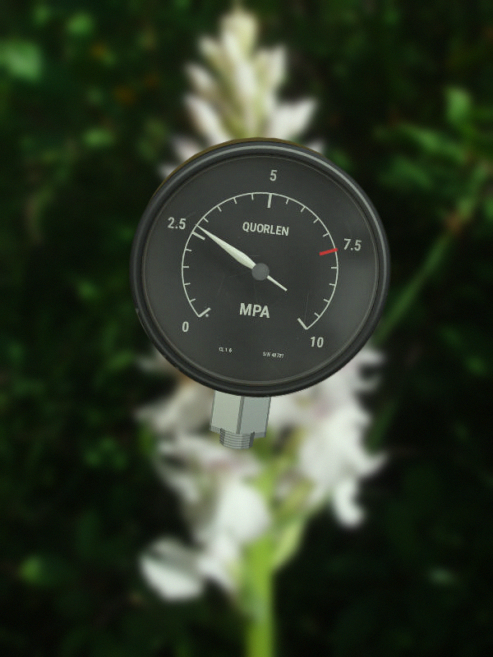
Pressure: 2.75 MPa
